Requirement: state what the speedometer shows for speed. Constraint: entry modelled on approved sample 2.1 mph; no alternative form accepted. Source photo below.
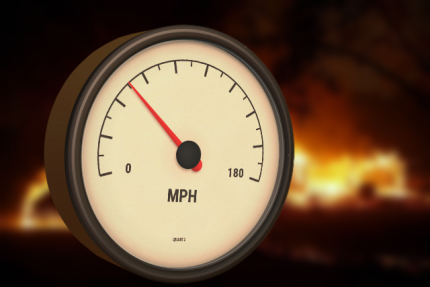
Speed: 50 mph
